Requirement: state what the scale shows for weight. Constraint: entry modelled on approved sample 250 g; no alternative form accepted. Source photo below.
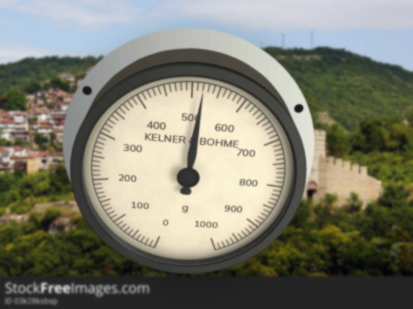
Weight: 520 g
